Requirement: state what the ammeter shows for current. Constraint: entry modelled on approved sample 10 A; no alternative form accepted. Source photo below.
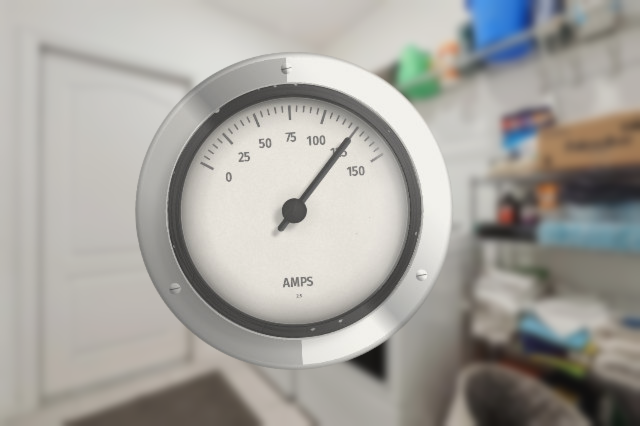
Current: 125 A
